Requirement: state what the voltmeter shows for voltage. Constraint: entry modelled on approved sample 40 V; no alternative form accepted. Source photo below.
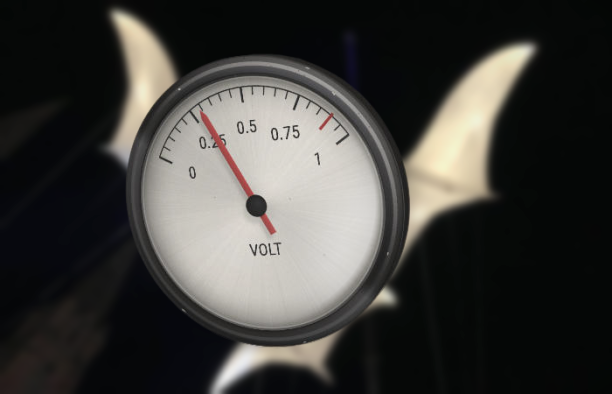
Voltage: 0.3 V
